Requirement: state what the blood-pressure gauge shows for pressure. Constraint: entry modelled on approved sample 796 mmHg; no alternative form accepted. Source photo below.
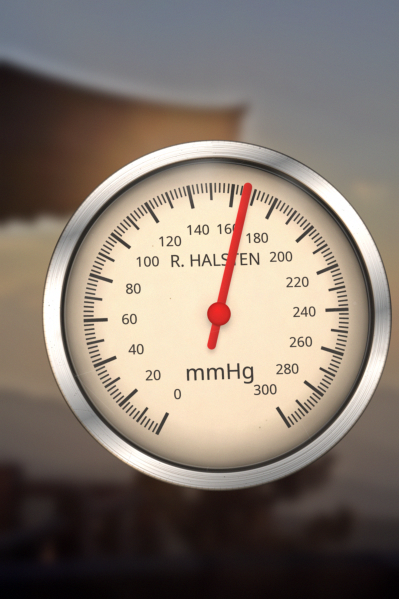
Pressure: 166 mmHg
